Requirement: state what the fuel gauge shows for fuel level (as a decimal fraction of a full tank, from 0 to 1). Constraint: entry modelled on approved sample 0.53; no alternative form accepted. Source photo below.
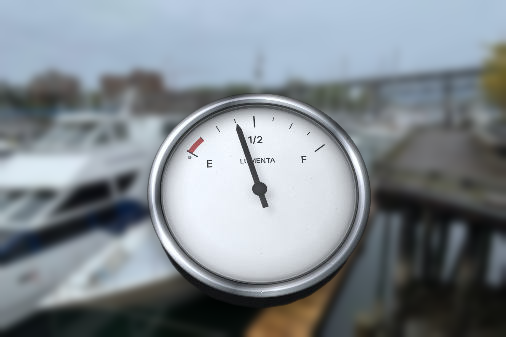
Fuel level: 0.375
